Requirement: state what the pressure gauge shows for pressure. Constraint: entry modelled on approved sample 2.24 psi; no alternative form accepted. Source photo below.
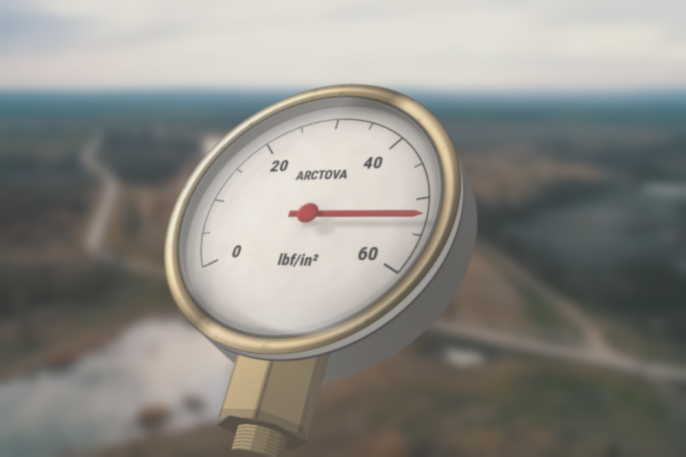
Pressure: 52.5 psi
